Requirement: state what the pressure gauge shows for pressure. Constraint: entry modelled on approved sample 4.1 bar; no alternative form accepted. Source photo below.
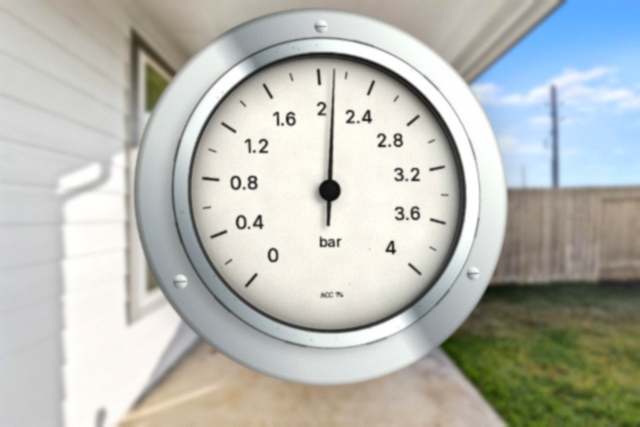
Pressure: 2.1 bar
